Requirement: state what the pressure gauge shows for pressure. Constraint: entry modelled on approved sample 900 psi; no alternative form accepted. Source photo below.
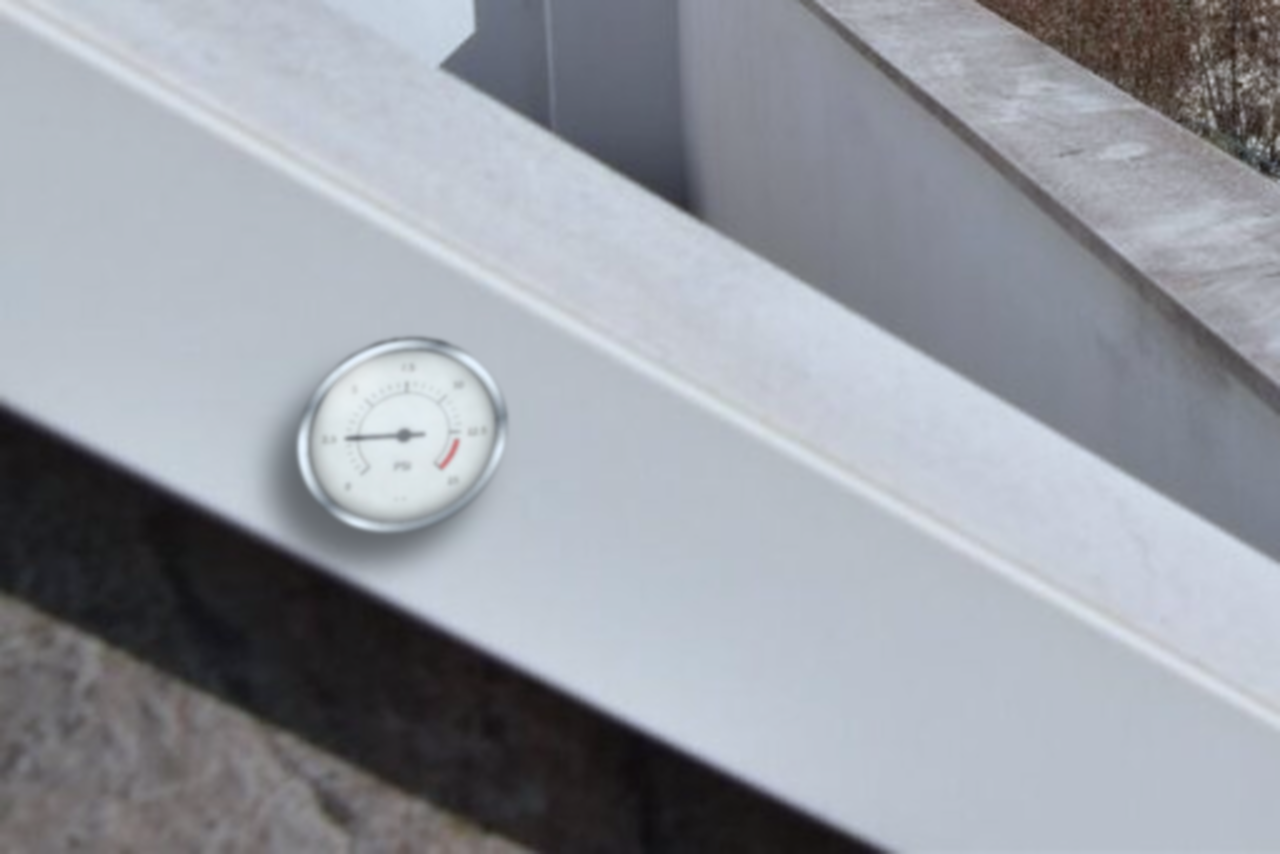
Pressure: 2.5 psi
